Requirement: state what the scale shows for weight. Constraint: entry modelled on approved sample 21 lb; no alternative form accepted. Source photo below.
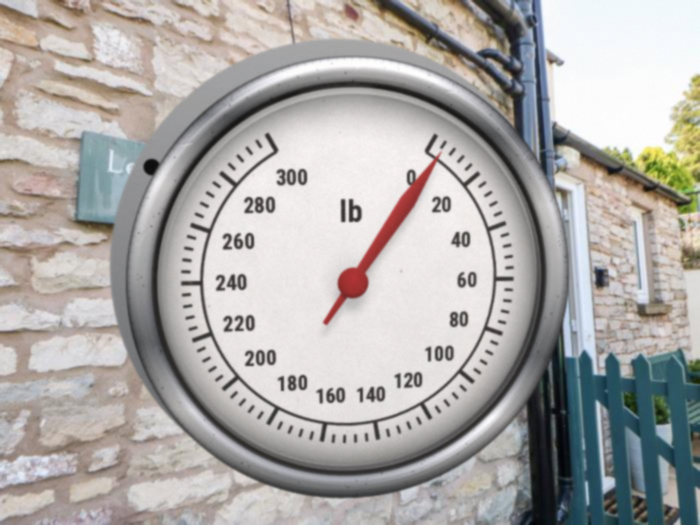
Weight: 4 lb
